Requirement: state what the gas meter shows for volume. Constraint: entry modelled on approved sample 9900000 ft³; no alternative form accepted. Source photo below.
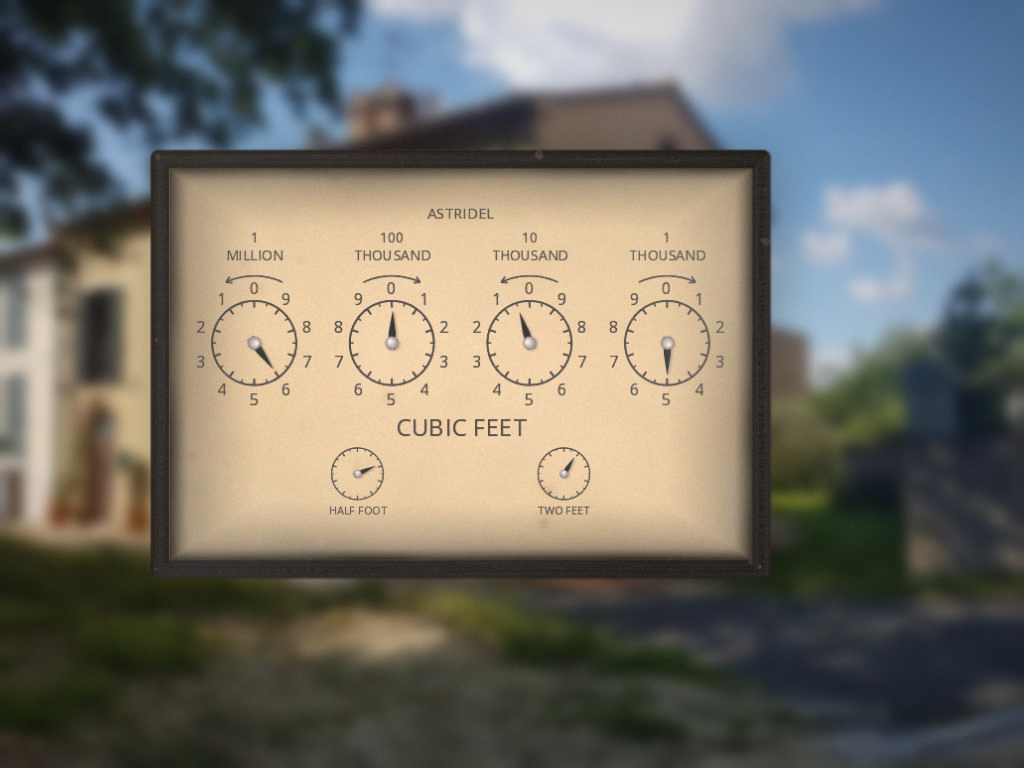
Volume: 600500 ft³
